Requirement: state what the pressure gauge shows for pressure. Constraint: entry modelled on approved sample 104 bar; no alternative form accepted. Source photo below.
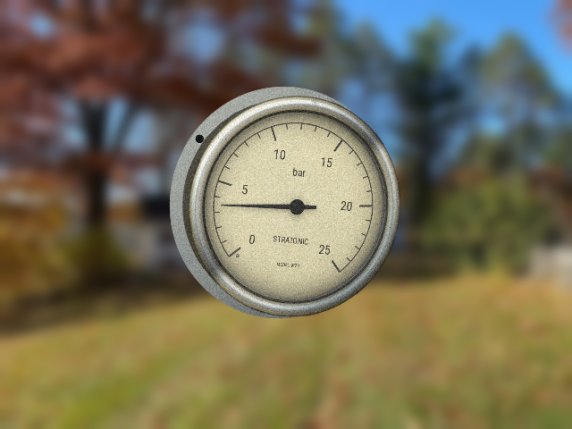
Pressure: 3.5 bar
